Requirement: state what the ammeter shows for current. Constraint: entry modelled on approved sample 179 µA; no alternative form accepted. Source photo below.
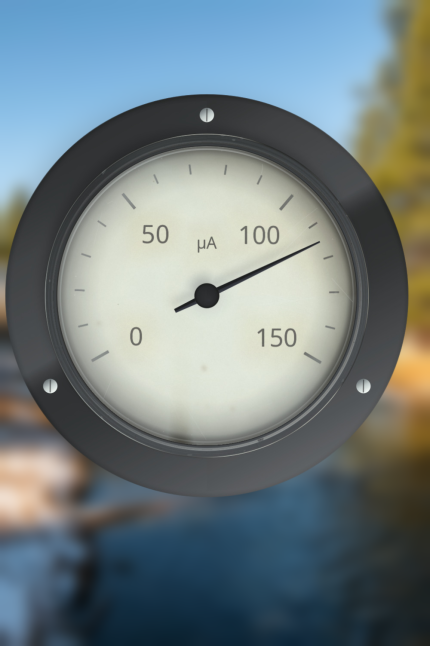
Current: 115 µA
